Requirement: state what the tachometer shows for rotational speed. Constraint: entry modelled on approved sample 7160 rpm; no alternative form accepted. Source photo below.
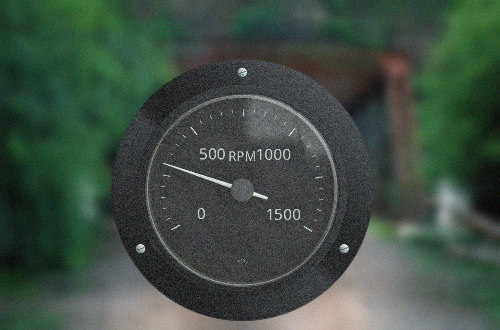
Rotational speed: 300 rpm
